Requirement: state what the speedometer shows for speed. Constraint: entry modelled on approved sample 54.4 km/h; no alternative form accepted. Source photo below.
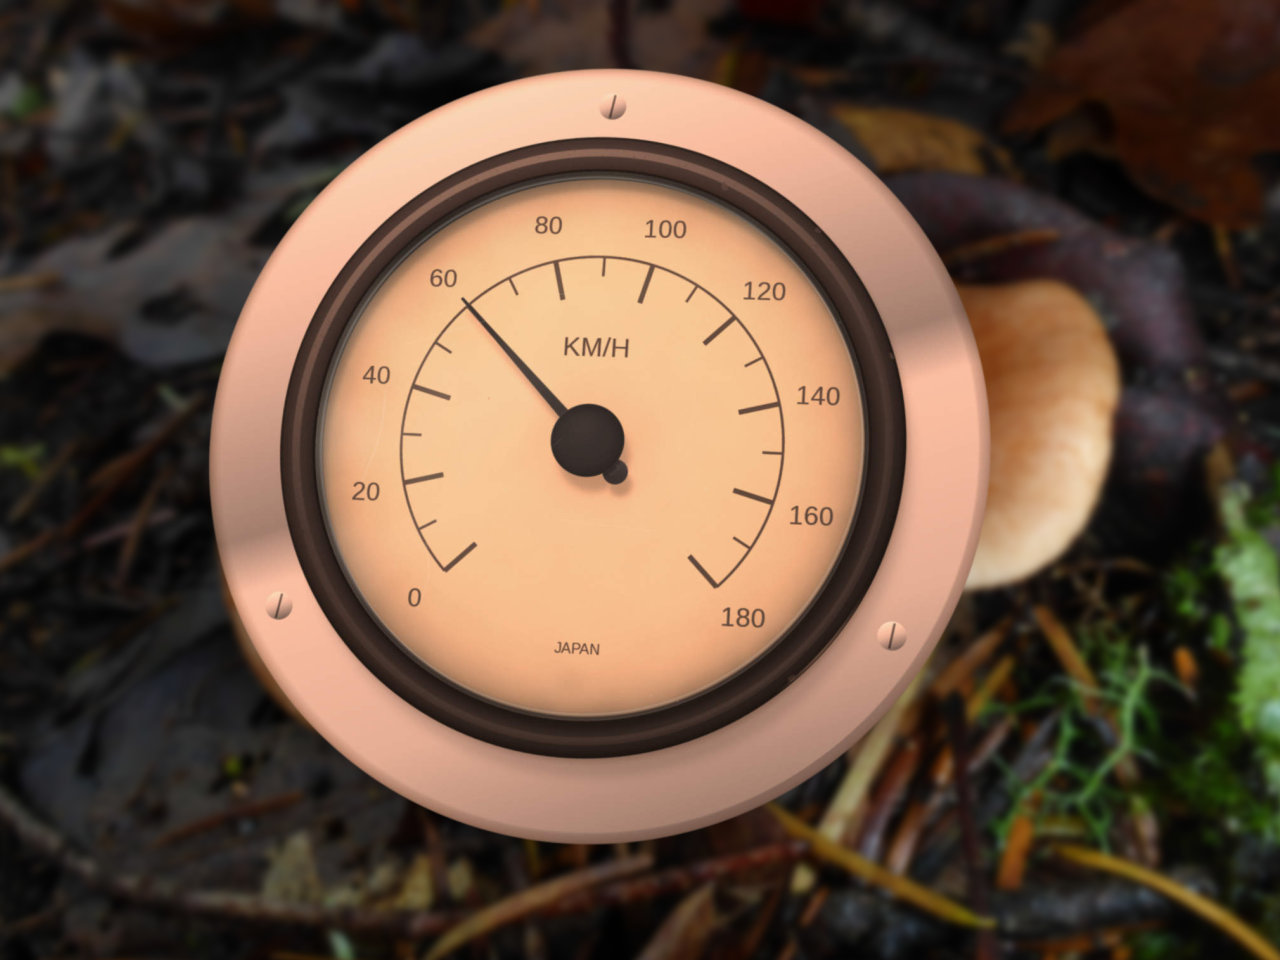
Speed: 60 km/h
